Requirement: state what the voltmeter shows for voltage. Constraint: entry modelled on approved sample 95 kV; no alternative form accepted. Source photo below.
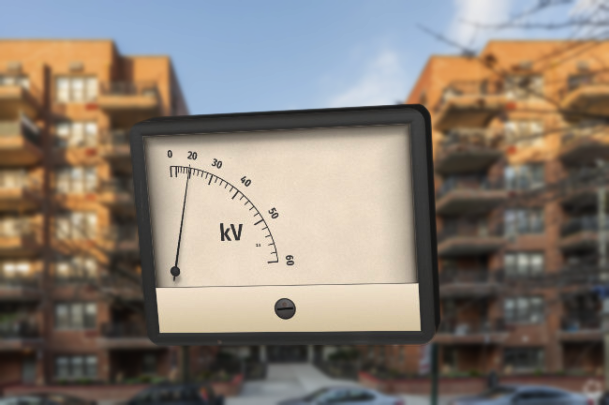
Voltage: 20 kV
